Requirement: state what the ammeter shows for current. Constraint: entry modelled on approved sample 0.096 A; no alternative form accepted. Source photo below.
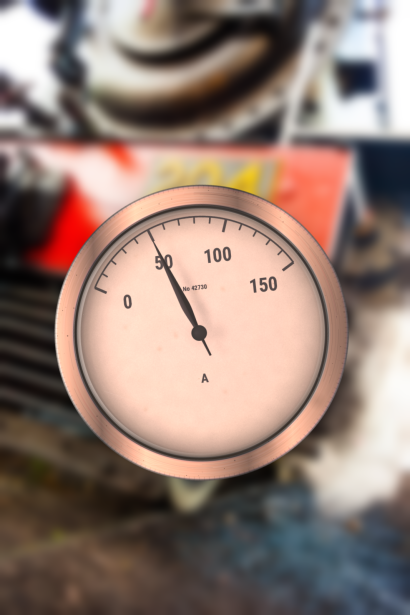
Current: 50 A
